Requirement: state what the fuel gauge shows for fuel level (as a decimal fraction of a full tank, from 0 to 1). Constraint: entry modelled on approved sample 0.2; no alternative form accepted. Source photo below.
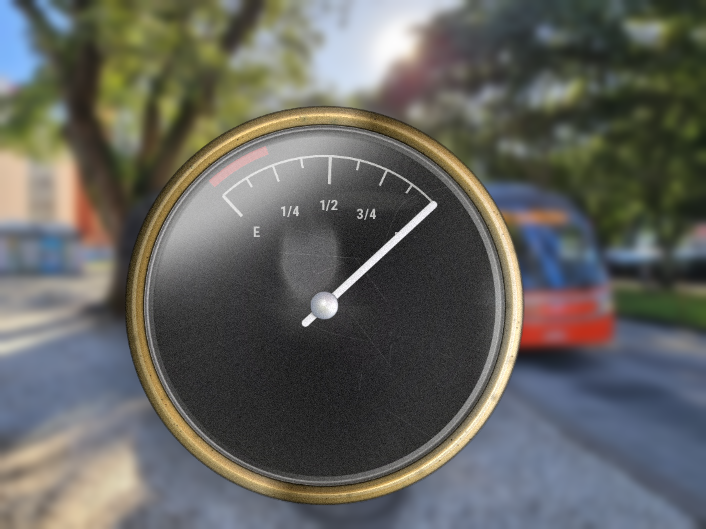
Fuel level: 1
